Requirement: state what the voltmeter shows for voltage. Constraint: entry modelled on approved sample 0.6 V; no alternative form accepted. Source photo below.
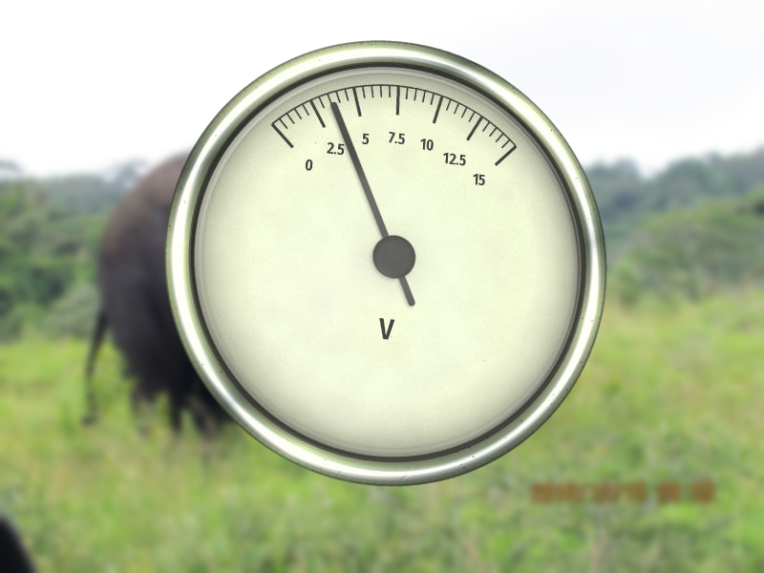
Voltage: 3.5 V
